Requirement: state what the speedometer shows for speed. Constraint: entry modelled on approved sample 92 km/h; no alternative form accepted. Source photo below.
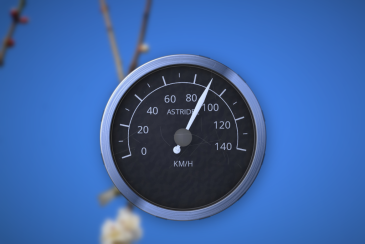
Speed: 90 km/h
